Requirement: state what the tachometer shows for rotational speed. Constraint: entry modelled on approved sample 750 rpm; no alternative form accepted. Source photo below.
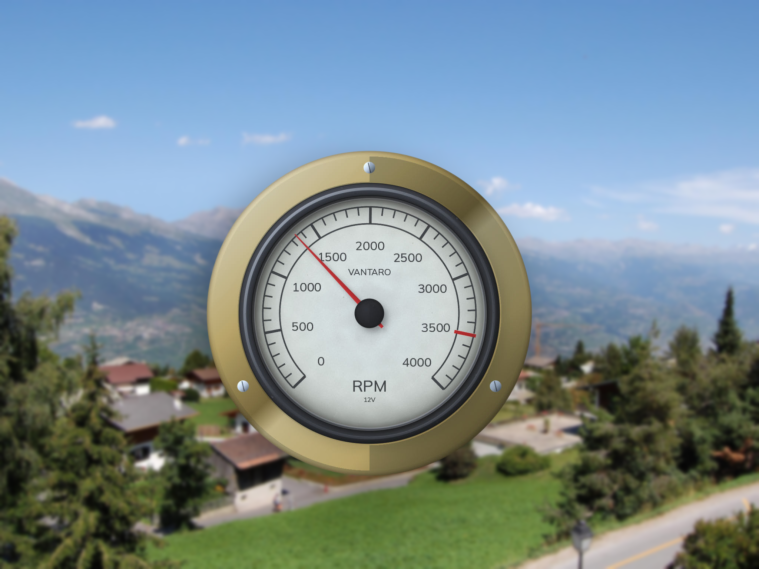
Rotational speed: 1350 rpm
